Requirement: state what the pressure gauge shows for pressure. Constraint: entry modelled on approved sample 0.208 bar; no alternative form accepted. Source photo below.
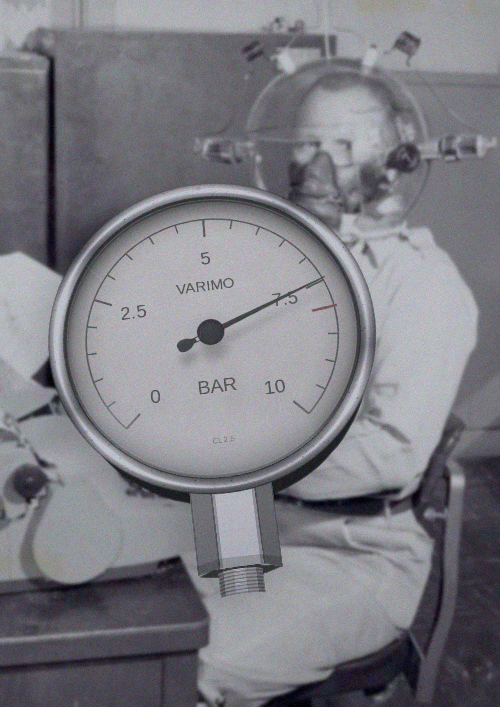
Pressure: 7.5 bar
